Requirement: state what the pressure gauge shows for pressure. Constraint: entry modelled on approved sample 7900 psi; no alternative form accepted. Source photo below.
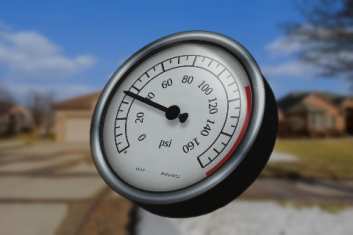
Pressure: 35 psi
